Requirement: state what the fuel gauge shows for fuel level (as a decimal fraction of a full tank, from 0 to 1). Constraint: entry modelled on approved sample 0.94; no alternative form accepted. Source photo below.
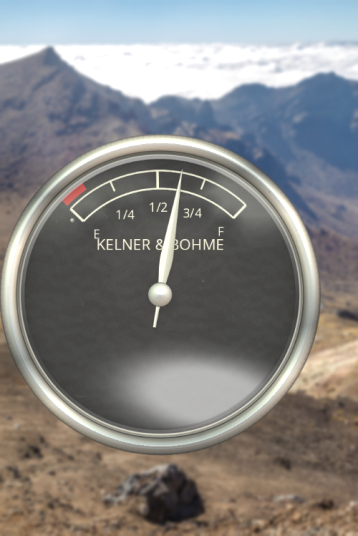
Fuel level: 0.625
